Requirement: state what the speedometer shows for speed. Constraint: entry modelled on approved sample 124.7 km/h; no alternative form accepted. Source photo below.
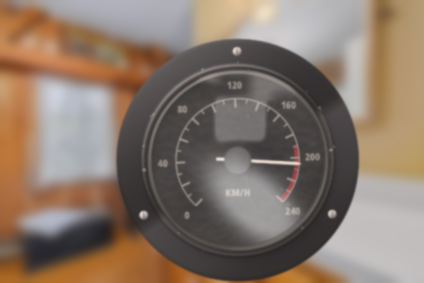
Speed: 205 km/h
